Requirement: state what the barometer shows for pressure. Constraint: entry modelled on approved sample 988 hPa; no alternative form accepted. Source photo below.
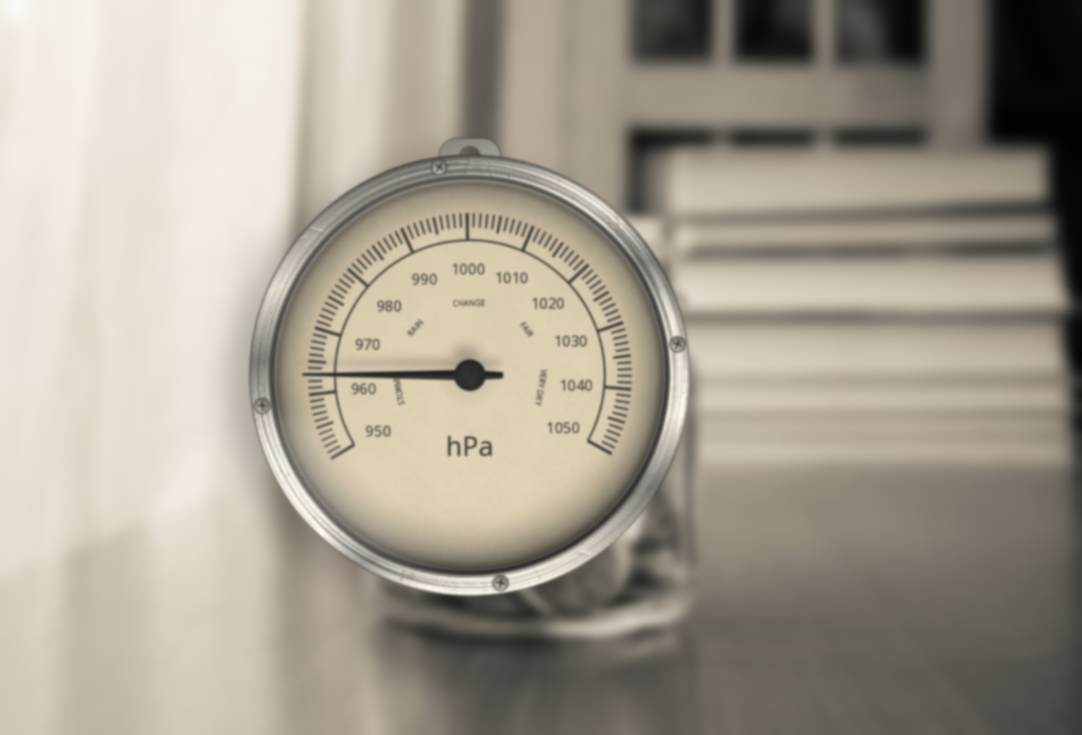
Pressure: 963 hPa
